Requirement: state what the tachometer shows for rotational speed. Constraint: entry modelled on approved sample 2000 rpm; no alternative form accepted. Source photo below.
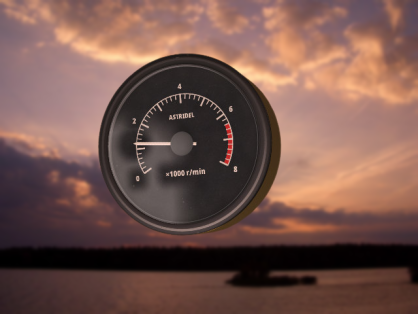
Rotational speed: 1200 rpm
